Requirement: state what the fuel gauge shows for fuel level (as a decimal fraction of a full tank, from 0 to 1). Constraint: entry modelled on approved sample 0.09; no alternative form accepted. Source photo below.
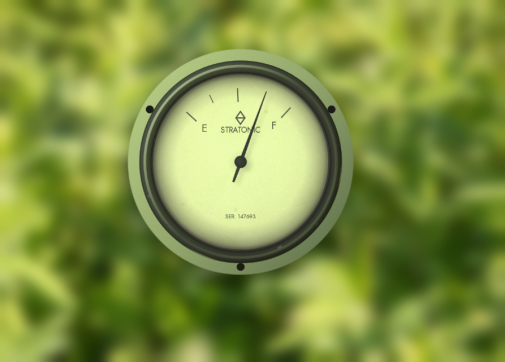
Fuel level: 0.75
